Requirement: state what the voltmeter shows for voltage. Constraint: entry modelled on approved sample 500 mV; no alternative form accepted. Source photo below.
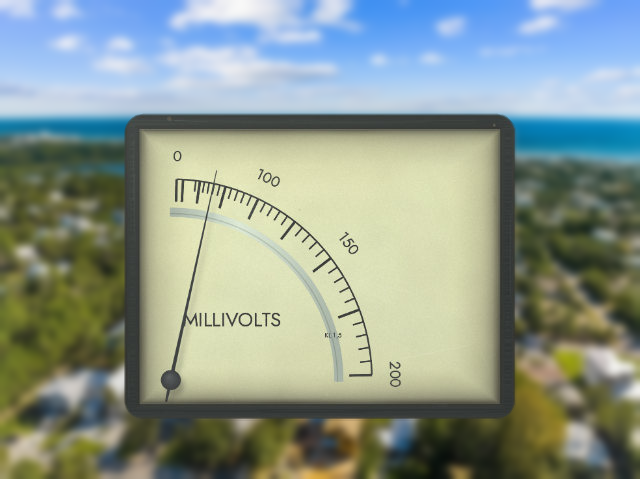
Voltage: 65 mV
